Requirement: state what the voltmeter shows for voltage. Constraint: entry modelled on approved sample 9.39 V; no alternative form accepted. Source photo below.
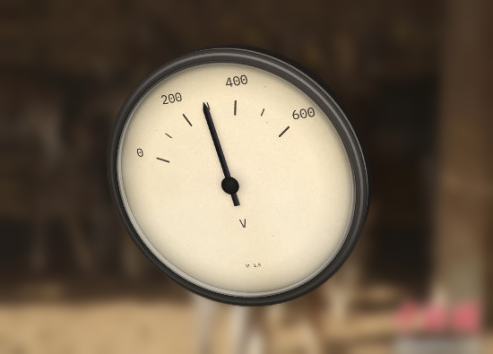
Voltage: 300 V
